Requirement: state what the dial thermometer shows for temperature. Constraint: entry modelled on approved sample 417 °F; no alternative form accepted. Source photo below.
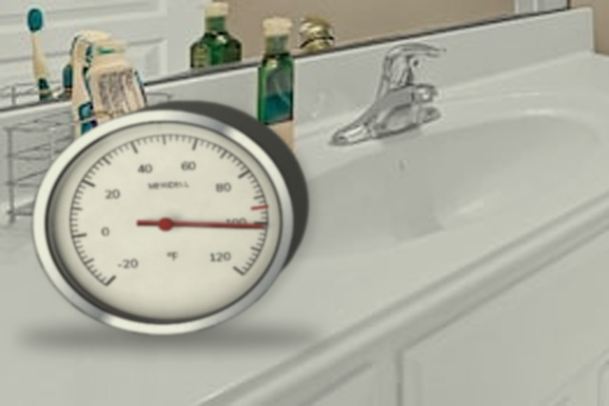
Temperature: 100 °F
